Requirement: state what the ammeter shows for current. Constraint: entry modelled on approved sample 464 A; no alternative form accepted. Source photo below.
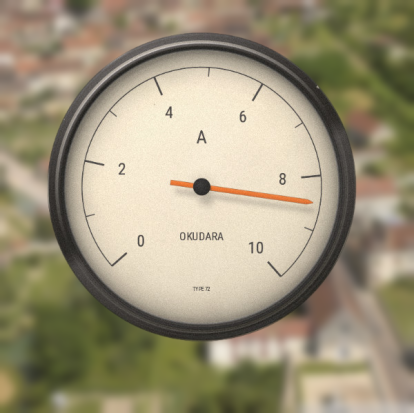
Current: 8.5 A
